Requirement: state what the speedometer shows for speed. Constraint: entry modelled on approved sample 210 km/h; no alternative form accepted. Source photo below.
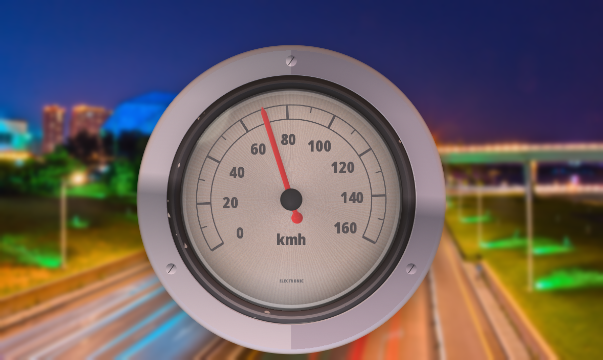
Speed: 70 km/h
